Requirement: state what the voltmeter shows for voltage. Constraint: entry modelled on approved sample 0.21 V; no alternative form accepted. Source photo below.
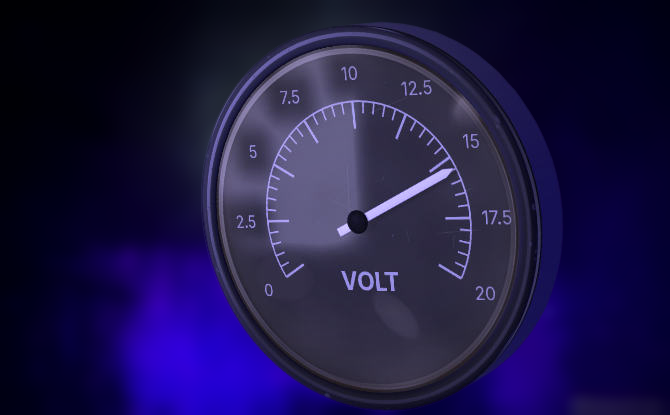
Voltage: 15.5 V
